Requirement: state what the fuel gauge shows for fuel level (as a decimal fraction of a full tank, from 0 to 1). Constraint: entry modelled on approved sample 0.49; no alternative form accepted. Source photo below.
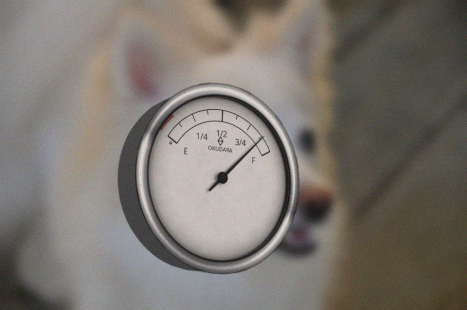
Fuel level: 0.875
